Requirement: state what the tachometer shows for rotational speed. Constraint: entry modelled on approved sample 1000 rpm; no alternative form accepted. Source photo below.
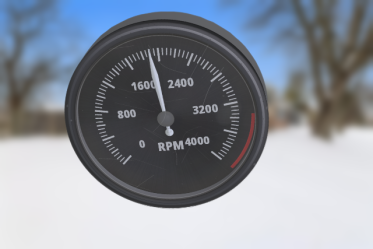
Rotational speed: 1900 rpm
